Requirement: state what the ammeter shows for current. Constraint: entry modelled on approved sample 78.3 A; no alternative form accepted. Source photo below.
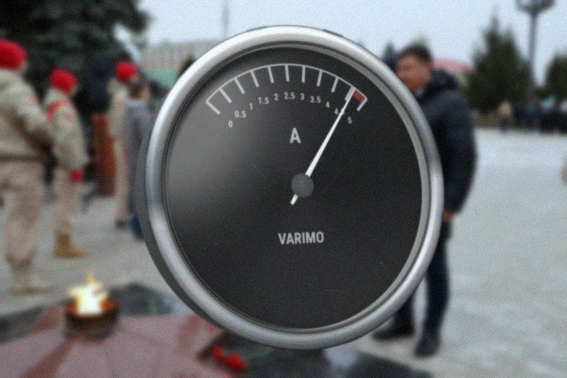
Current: 4.5 A
